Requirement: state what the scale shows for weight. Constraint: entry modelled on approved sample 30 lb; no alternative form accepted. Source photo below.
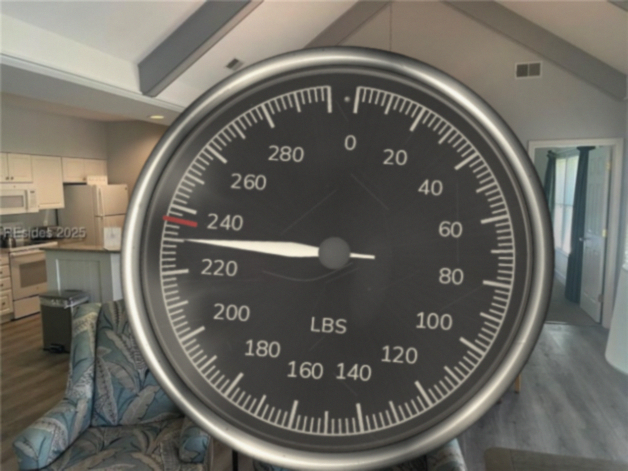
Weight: 230 lb
